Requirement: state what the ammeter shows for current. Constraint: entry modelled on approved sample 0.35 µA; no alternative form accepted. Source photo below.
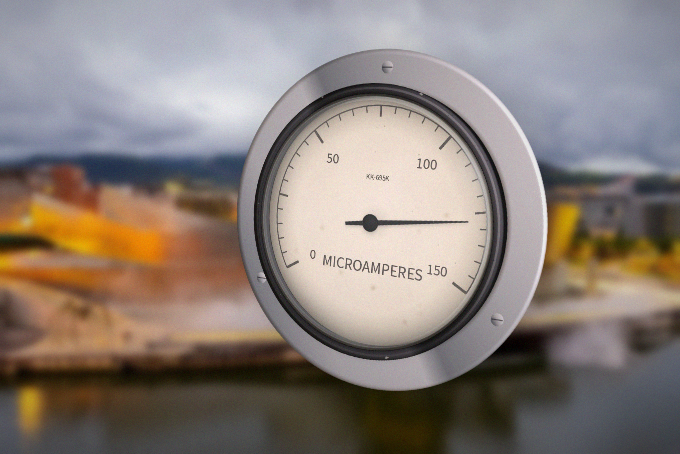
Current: 127.5 µA
